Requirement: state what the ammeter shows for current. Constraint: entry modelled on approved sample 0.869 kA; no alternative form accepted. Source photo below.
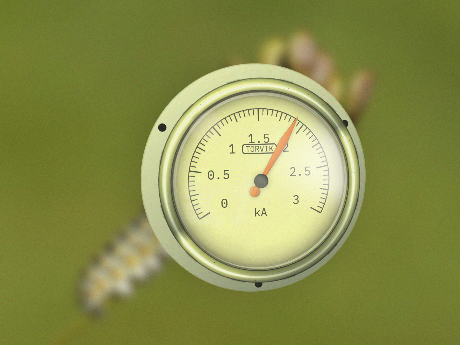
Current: 1.9 kA
